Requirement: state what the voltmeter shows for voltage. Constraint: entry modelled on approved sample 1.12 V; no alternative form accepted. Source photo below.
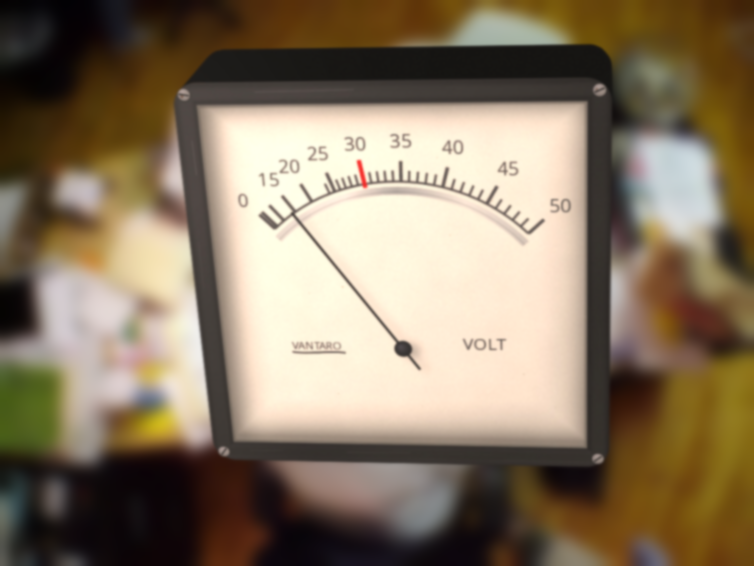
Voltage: 15 V
